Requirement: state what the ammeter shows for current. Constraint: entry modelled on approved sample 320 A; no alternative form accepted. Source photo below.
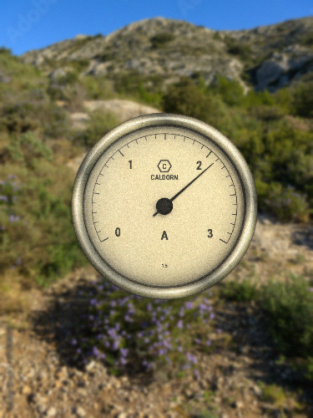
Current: 2.1 A
